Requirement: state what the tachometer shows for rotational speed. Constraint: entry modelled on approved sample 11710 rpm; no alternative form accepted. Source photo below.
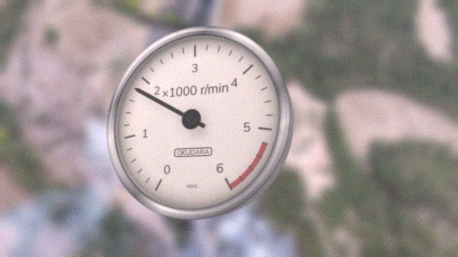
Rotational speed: 1800 rpm
